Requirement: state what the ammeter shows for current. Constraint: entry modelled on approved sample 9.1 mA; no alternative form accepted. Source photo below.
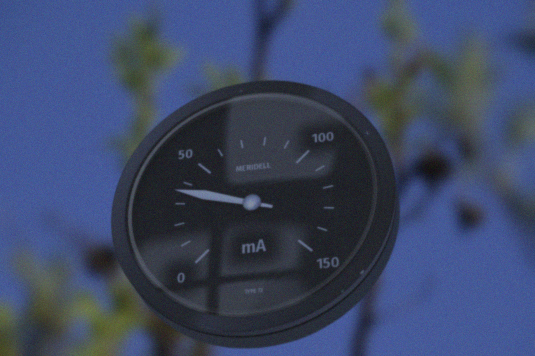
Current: 35 mA
